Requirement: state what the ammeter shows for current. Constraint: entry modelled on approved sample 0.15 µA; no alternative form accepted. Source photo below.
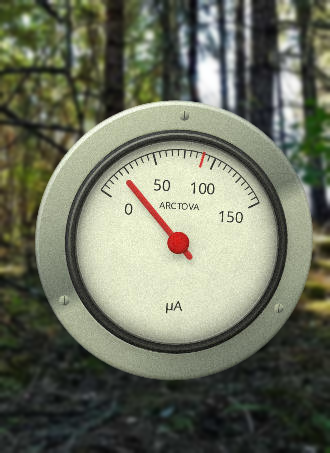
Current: 20 µA
